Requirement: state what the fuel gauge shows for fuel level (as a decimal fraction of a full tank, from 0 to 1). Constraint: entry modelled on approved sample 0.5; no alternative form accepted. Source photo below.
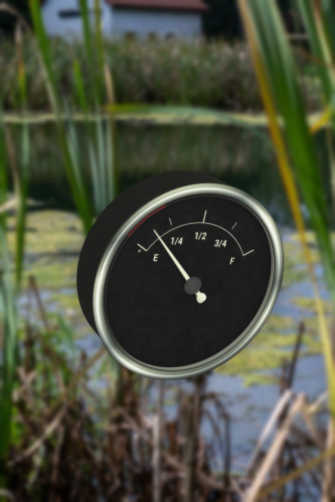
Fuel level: 0.125
